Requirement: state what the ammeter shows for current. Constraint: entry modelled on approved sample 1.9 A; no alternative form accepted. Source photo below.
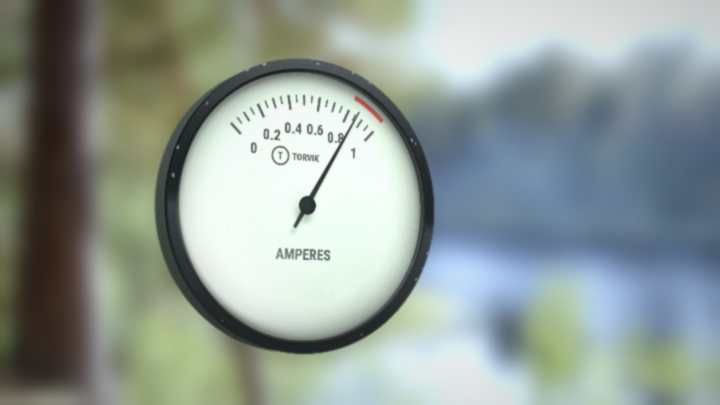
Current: 0.85 A
